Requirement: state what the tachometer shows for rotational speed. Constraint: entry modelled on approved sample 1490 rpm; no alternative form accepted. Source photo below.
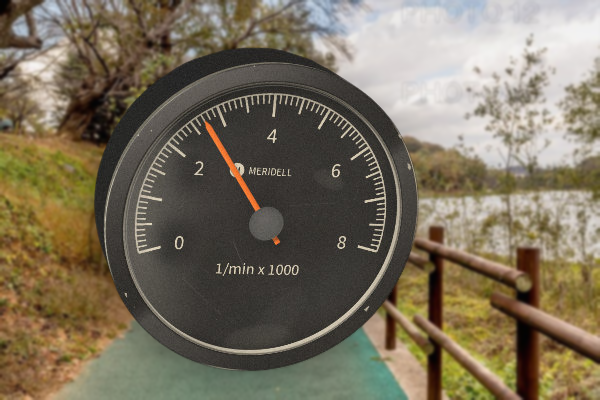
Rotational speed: 2700 rpm
